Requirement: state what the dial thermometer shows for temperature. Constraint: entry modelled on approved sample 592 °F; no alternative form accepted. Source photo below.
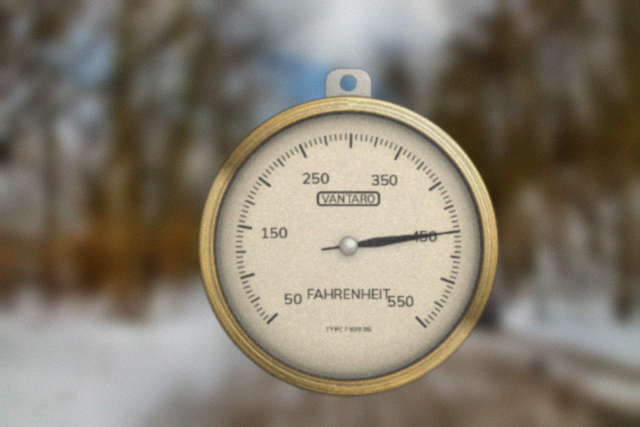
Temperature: 450 °F
